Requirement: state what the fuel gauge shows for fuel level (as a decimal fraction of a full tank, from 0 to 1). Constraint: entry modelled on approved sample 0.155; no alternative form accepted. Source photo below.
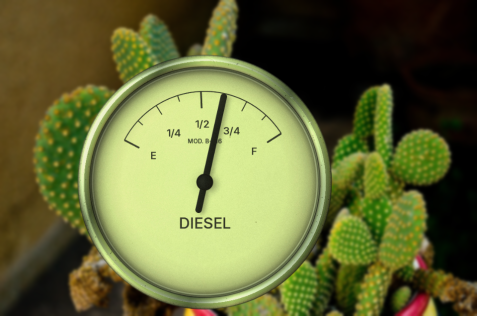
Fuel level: 0.625
